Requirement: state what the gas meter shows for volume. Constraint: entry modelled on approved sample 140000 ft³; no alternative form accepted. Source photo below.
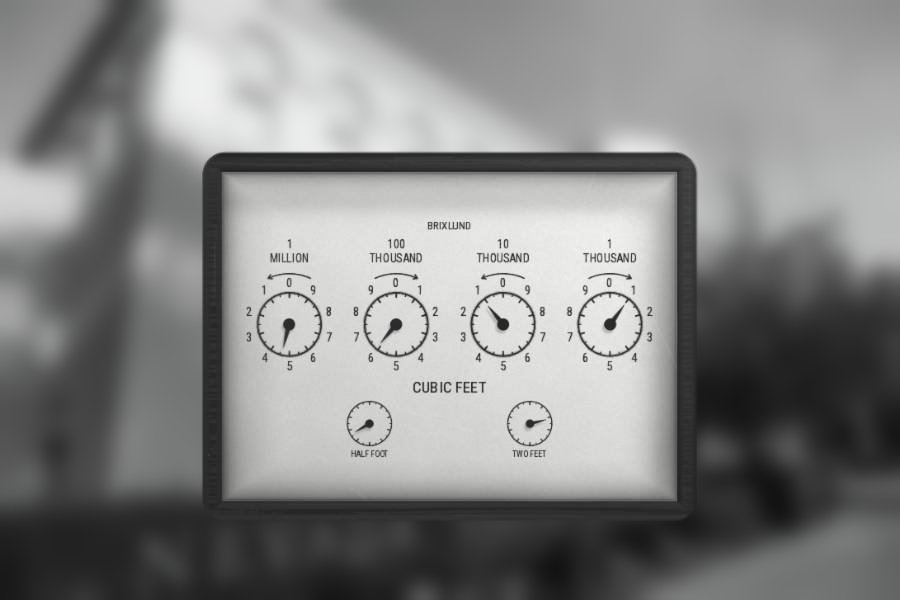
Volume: 461100 ft³
